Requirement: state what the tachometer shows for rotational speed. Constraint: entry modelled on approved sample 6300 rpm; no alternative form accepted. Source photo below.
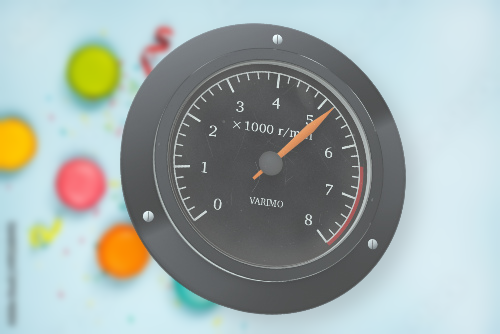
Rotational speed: 5200 rpm
